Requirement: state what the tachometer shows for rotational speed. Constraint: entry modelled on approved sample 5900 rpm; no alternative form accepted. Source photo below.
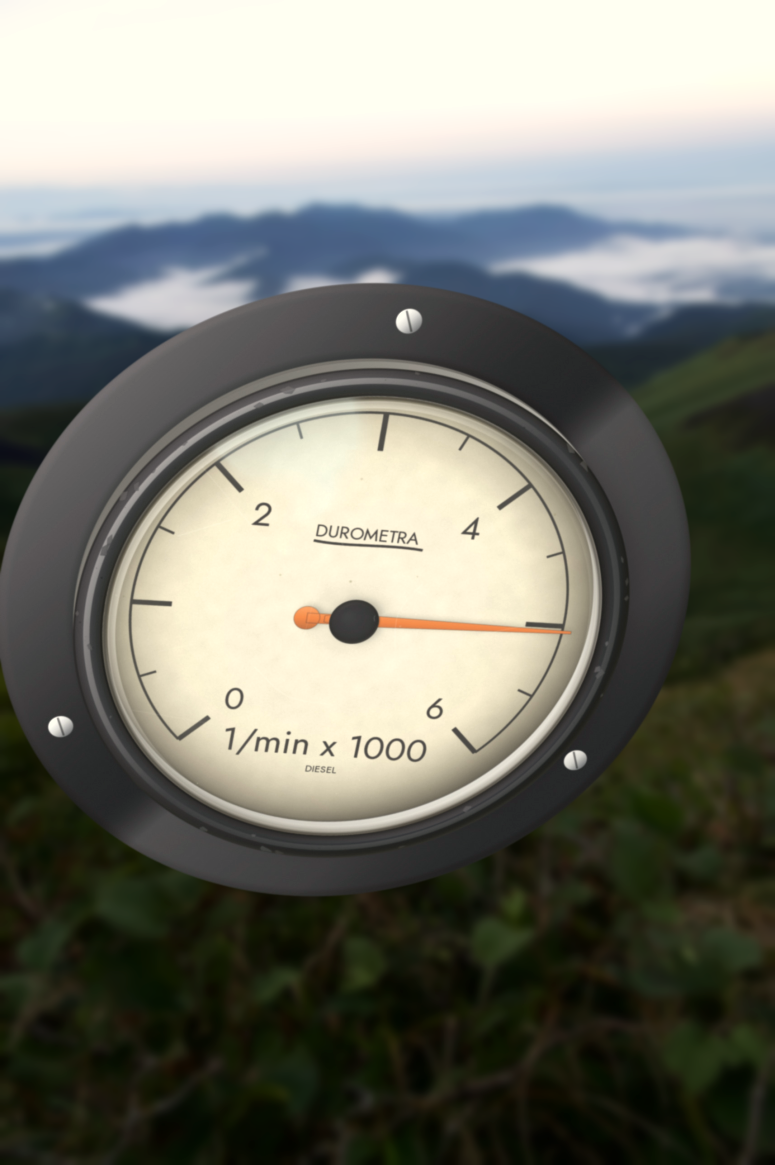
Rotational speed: 5000 rpm
